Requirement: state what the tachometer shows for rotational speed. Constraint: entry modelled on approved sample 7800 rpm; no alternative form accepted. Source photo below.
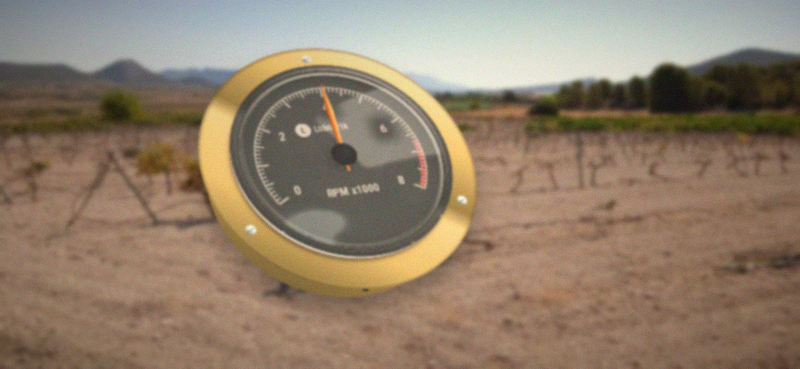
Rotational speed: 4000 rpm
